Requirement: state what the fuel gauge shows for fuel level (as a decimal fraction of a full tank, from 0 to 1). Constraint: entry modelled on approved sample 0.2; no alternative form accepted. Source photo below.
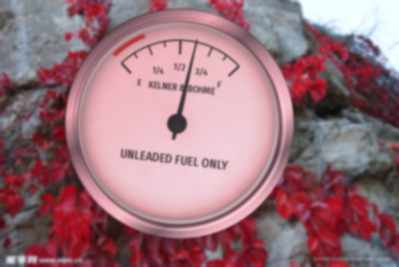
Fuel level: 0.625
